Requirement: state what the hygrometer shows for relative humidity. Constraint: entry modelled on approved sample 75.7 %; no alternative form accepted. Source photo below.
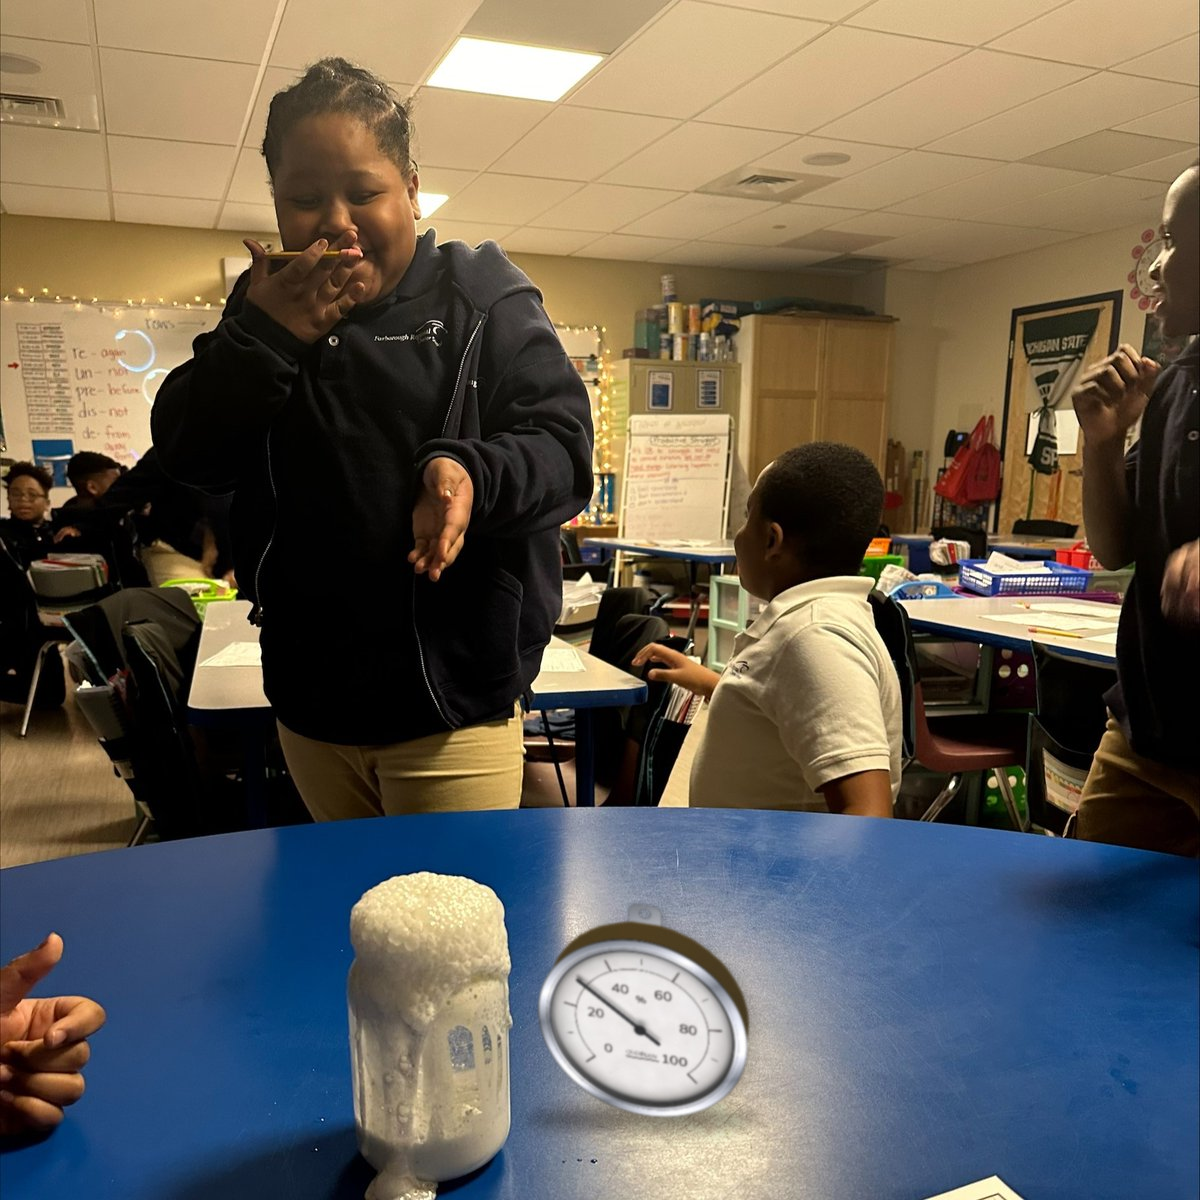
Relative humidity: 30 %
